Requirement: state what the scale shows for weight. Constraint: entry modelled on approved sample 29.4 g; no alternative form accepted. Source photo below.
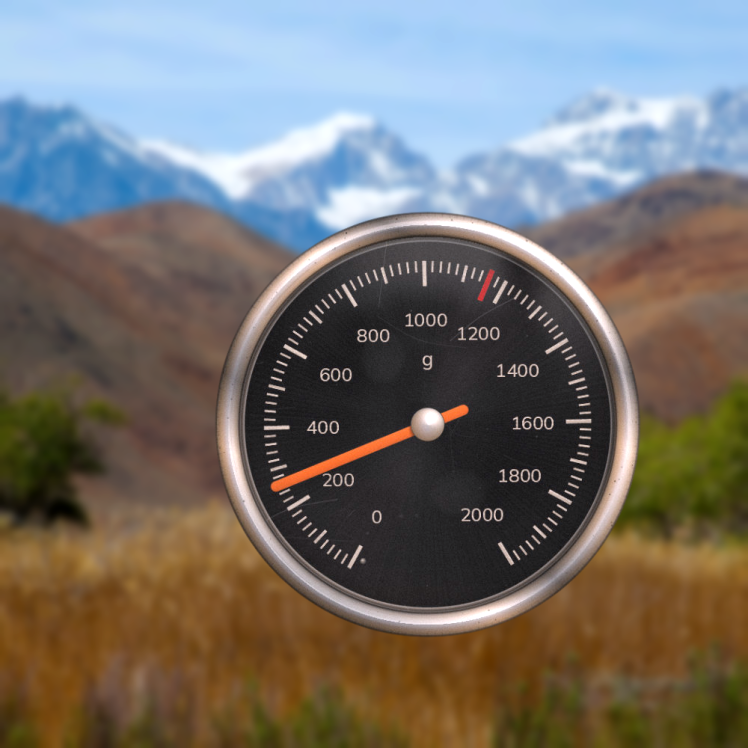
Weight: 260 g
